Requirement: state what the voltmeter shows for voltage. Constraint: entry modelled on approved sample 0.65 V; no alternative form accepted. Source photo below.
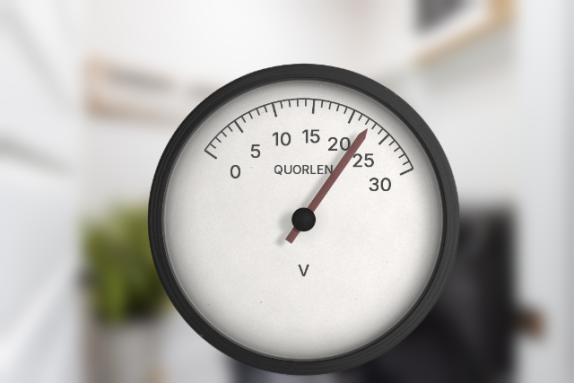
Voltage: 22.5 V
